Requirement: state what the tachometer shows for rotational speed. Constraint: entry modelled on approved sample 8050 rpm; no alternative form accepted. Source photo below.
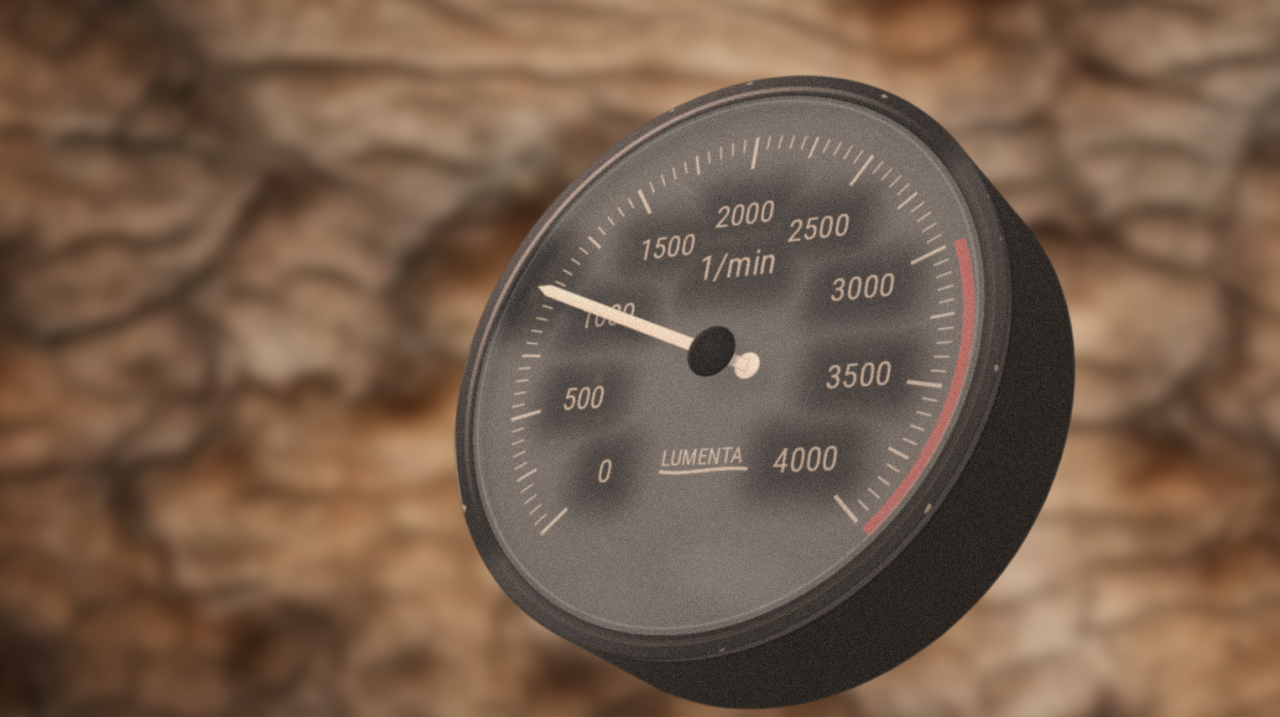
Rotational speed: 1000 rpm
